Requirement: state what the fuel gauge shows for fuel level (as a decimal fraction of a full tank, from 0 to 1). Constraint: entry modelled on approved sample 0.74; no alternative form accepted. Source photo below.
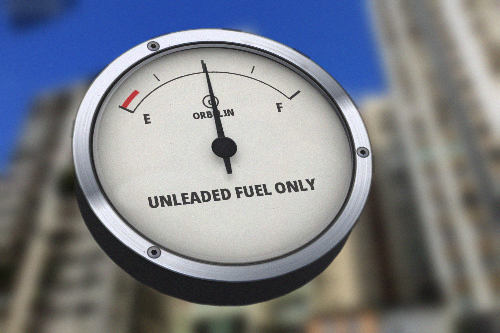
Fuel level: 0.5
